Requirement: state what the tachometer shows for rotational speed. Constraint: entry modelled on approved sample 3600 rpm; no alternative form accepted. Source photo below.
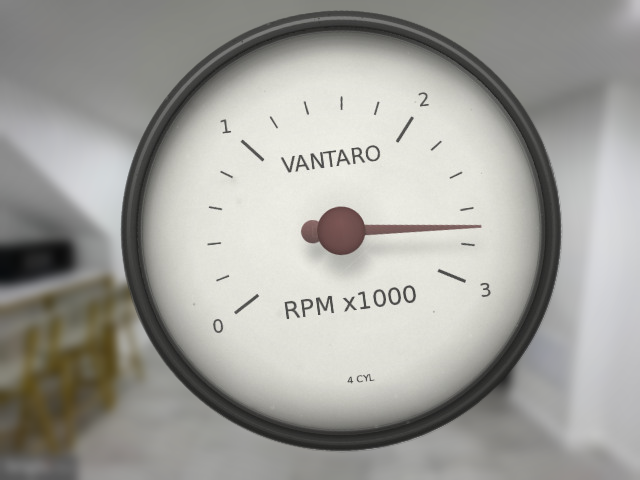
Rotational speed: 2700 rpm
